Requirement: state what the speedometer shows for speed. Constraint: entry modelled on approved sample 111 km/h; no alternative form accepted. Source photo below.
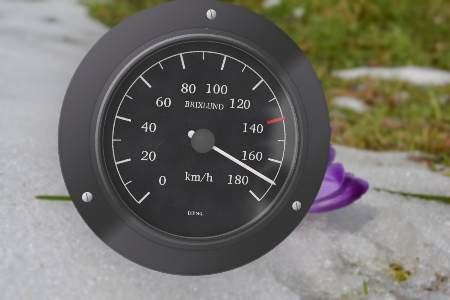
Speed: 170 km/h
